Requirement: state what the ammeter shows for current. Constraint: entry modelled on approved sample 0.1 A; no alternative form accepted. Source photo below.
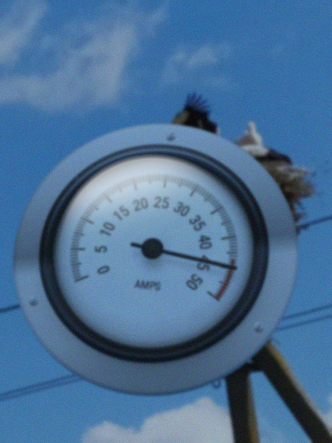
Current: 45 A
